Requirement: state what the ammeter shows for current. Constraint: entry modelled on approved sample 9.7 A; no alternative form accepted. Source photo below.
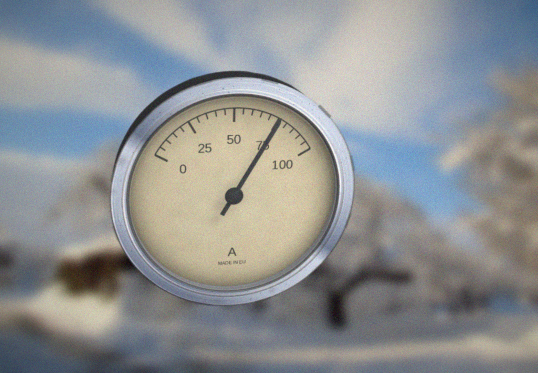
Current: 75 A
